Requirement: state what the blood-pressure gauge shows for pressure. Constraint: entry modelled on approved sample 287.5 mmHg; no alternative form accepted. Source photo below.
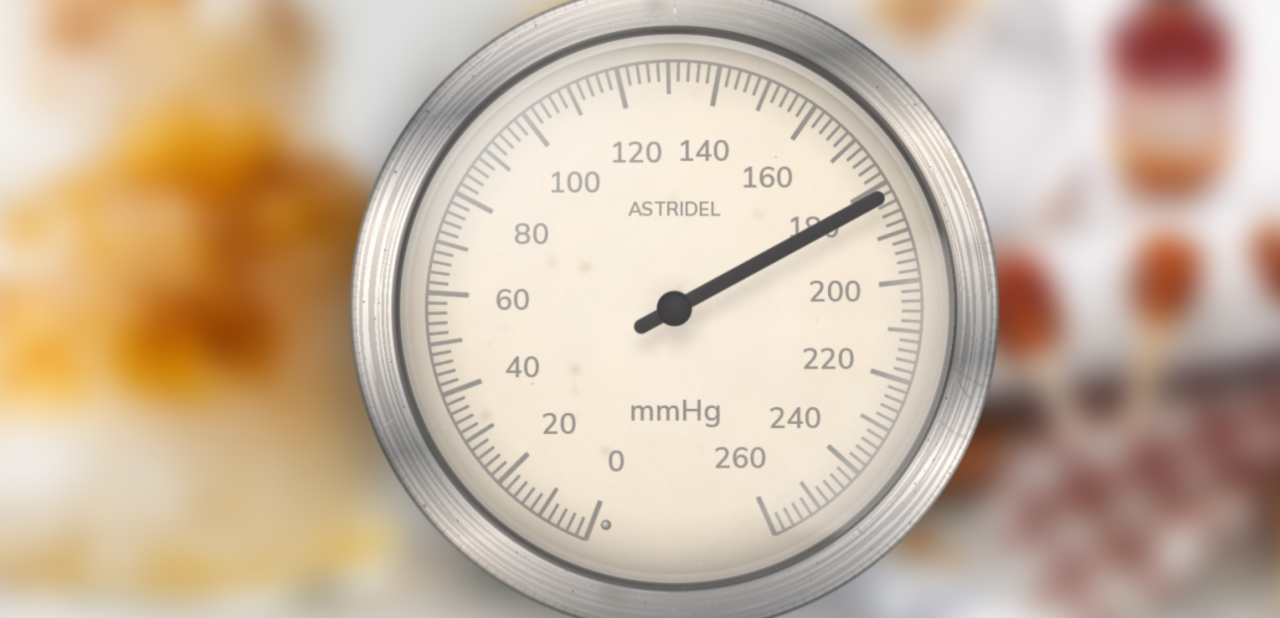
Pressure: 182 mmHg
